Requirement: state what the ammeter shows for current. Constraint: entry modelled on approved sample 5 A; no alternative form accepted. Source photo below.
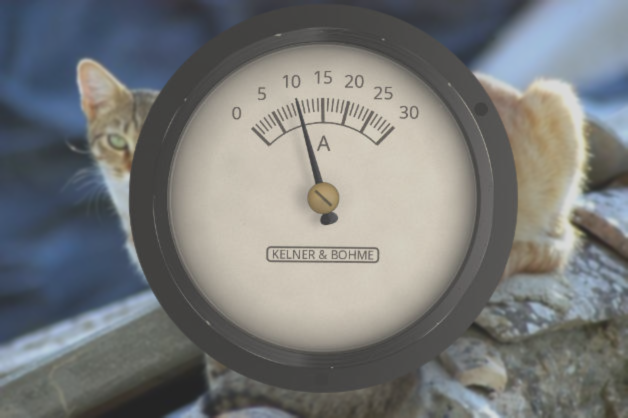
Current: 10 A
